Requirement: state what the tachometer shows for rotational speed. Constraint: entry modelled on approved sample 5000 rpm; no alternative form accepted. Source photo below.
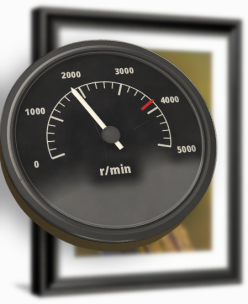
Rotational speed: 1800 rpm
